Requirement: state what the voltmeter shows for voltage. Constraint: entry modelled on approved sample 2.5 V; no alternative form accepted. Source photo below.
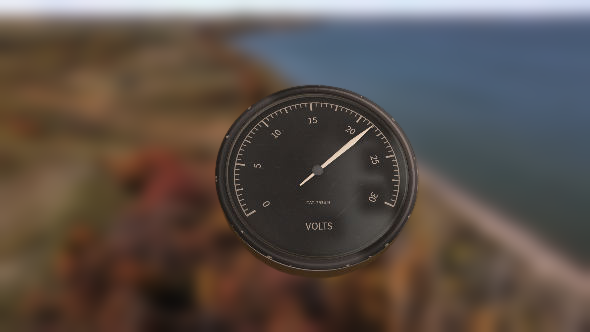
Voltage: 21.5 V
